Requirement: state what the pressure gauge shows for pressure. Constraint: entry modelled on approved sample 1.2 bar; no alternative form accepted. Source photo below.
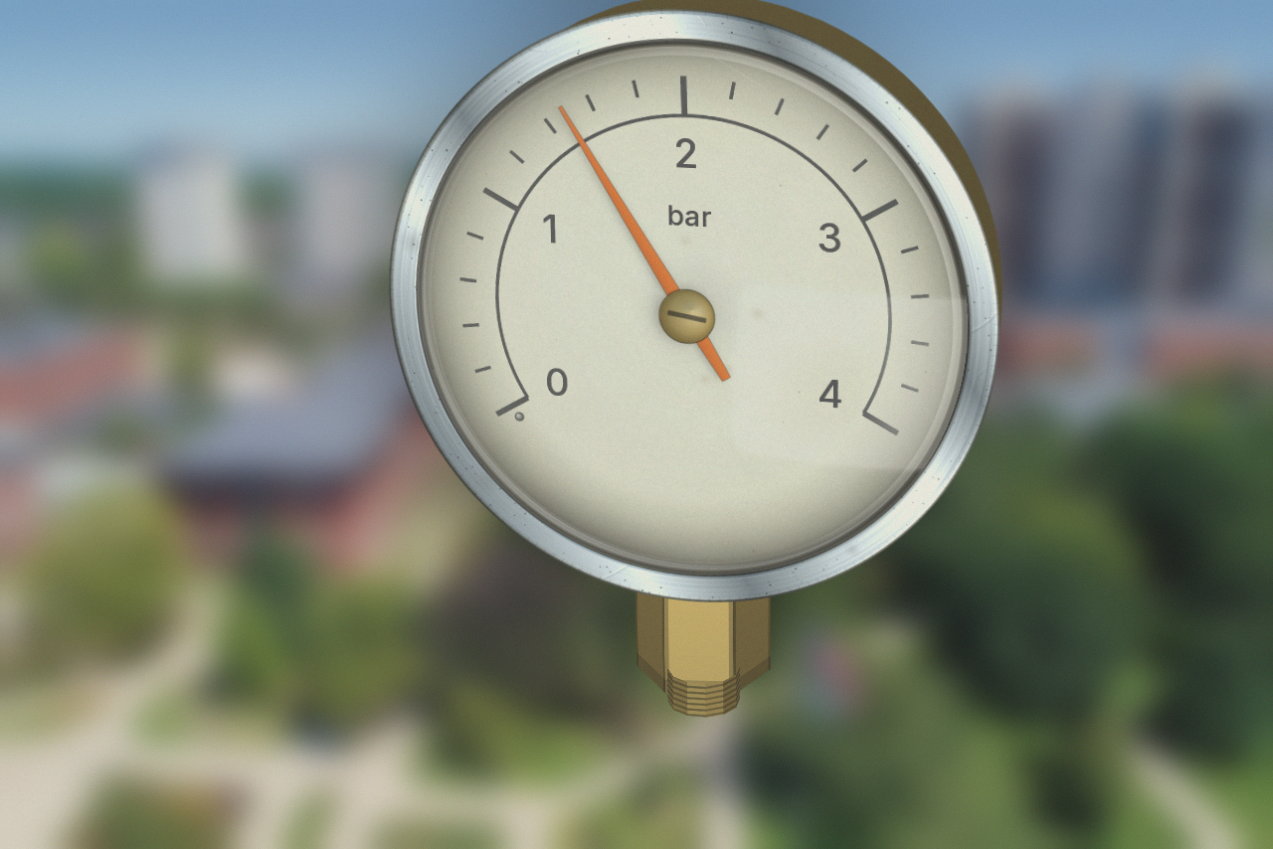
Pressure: 1.5 bar
